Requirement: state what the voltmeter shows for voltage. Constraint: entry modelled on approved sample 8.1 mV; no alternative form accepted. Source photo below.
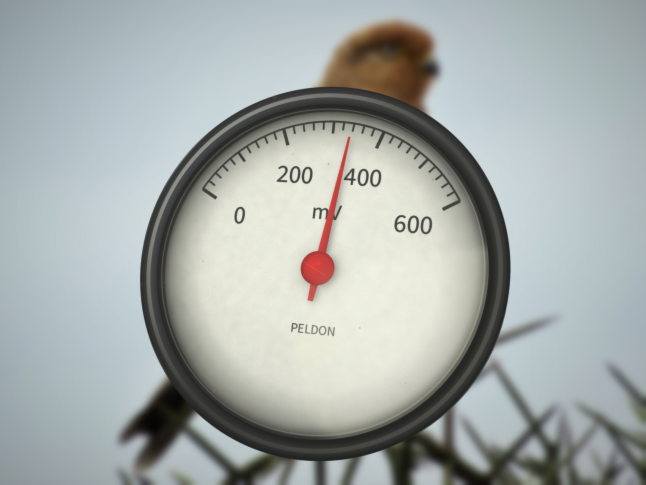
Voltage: 340 mV
